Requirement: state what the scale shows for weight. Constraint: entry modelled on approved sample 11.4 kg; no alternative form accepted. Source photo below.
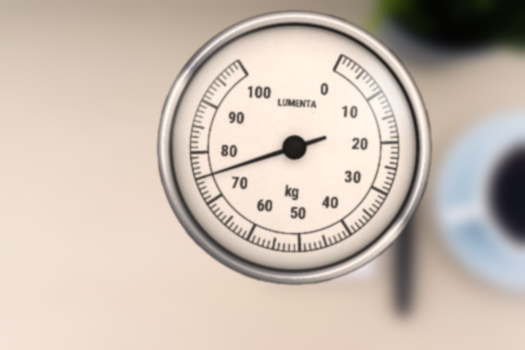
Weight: 75 kg
